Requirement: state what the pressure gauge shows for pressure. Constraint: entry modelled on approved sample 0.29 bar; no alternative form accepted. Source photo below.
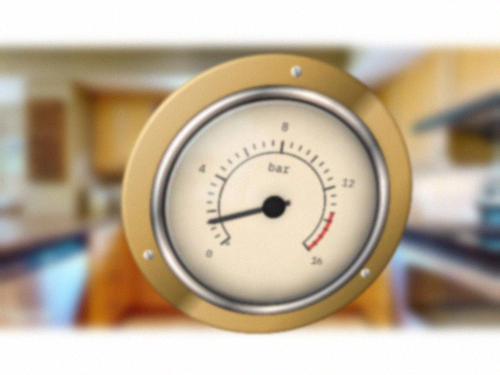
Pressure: 1.5 bar
